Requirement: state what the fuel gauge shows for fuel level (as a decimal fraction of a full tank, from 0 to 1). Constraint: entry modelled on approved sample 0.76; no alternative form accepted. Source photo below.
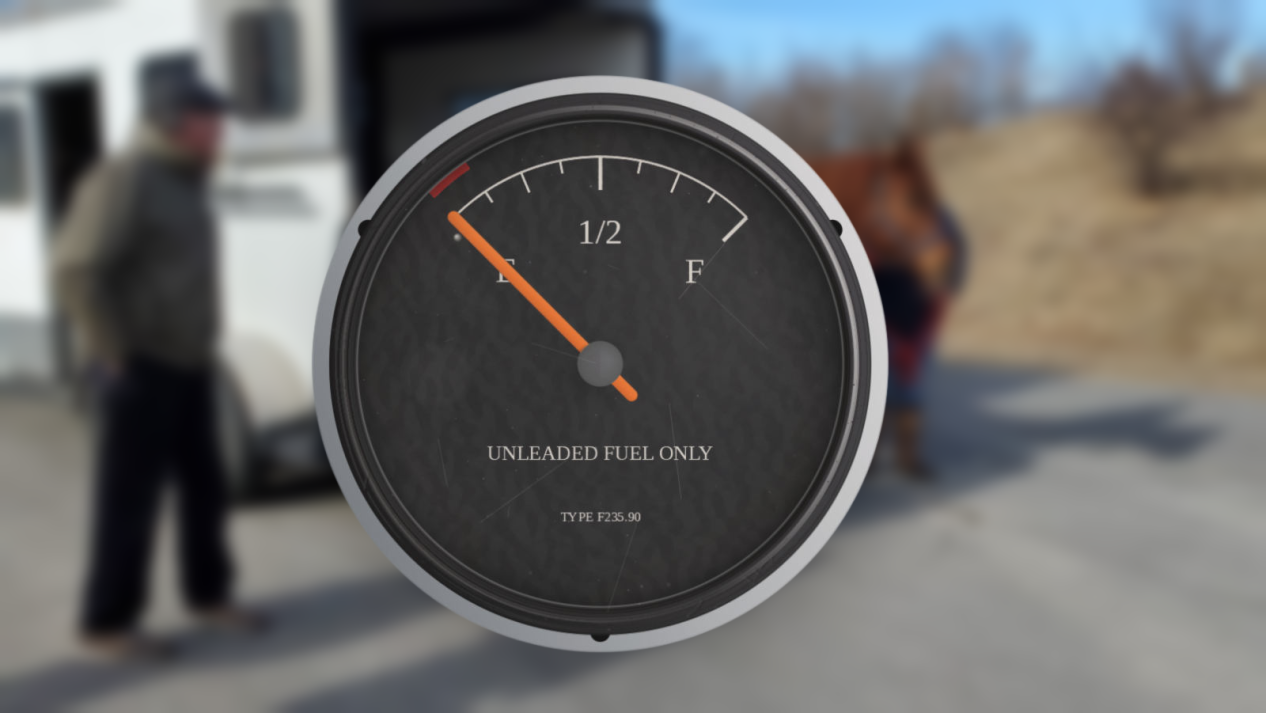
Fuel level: 0
